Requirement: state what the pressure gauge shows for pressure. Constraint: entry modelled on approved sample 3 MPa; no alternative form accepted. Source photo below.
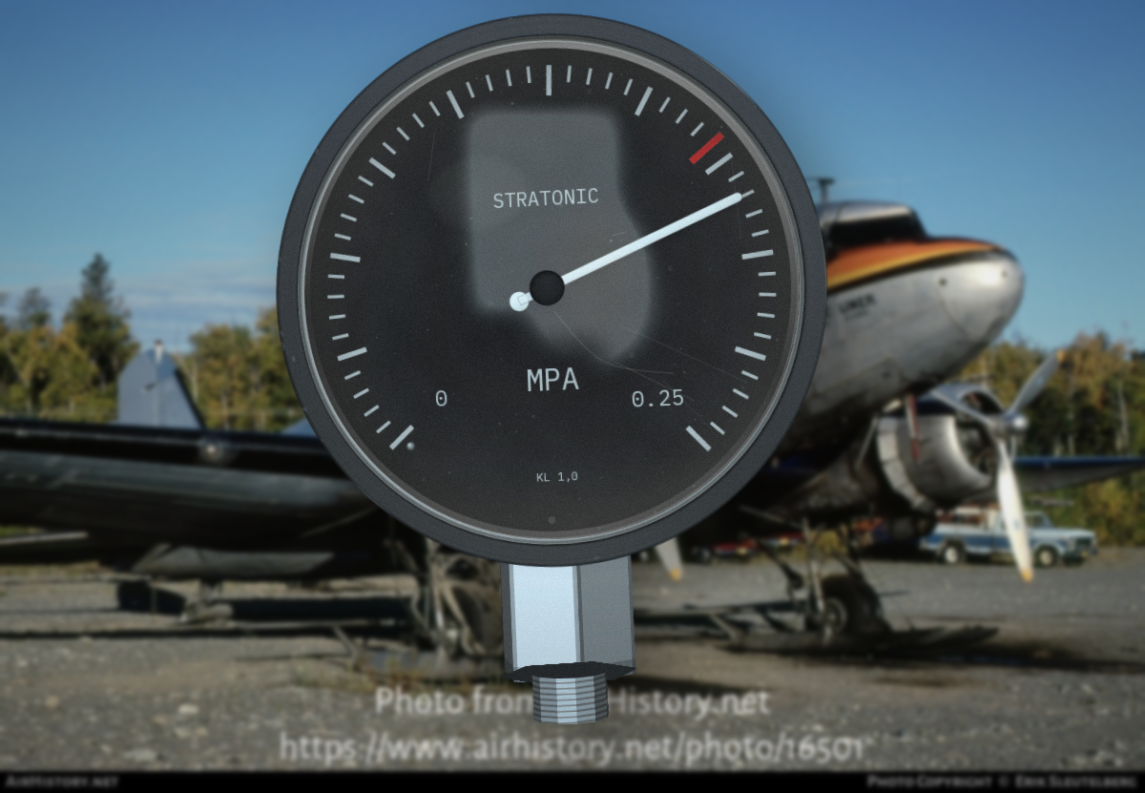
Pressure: 0.185 MPa
